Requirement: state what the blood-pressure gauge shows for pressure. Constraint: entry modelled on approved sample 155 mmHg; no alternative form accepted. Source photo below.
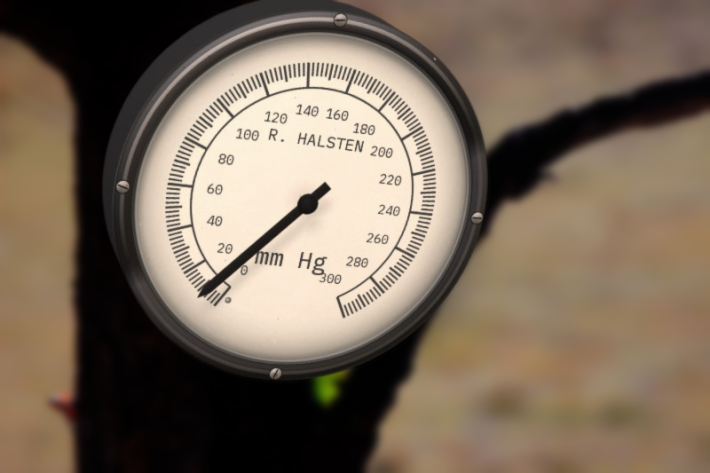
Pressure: 10 mmHg
